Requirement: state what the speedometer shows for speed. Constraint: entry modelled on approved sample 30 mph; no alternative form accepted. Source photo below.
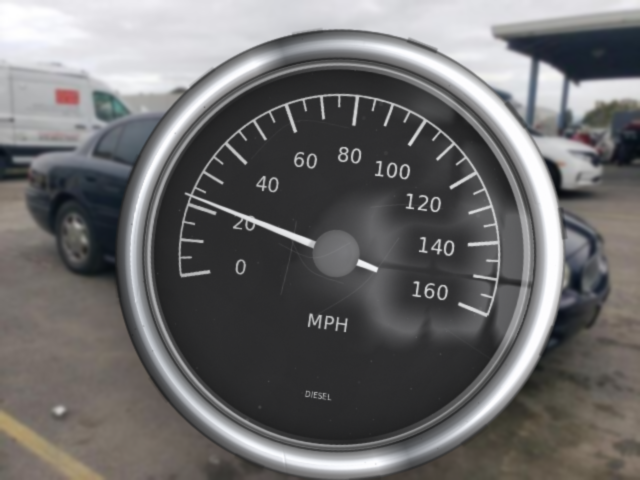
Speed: 22.5 mph
